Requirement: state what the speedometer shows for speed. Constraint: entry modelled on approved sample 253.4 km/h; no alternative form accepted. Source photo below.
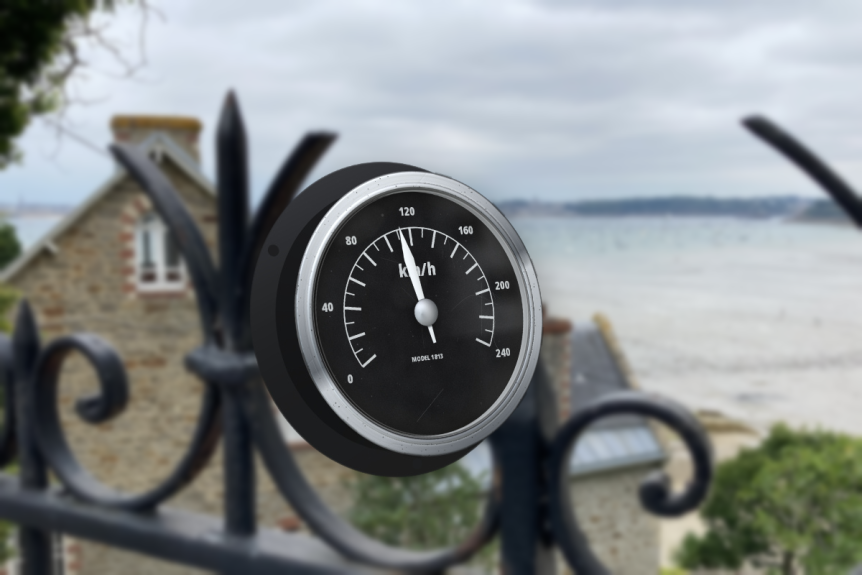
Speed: 110 km/h
